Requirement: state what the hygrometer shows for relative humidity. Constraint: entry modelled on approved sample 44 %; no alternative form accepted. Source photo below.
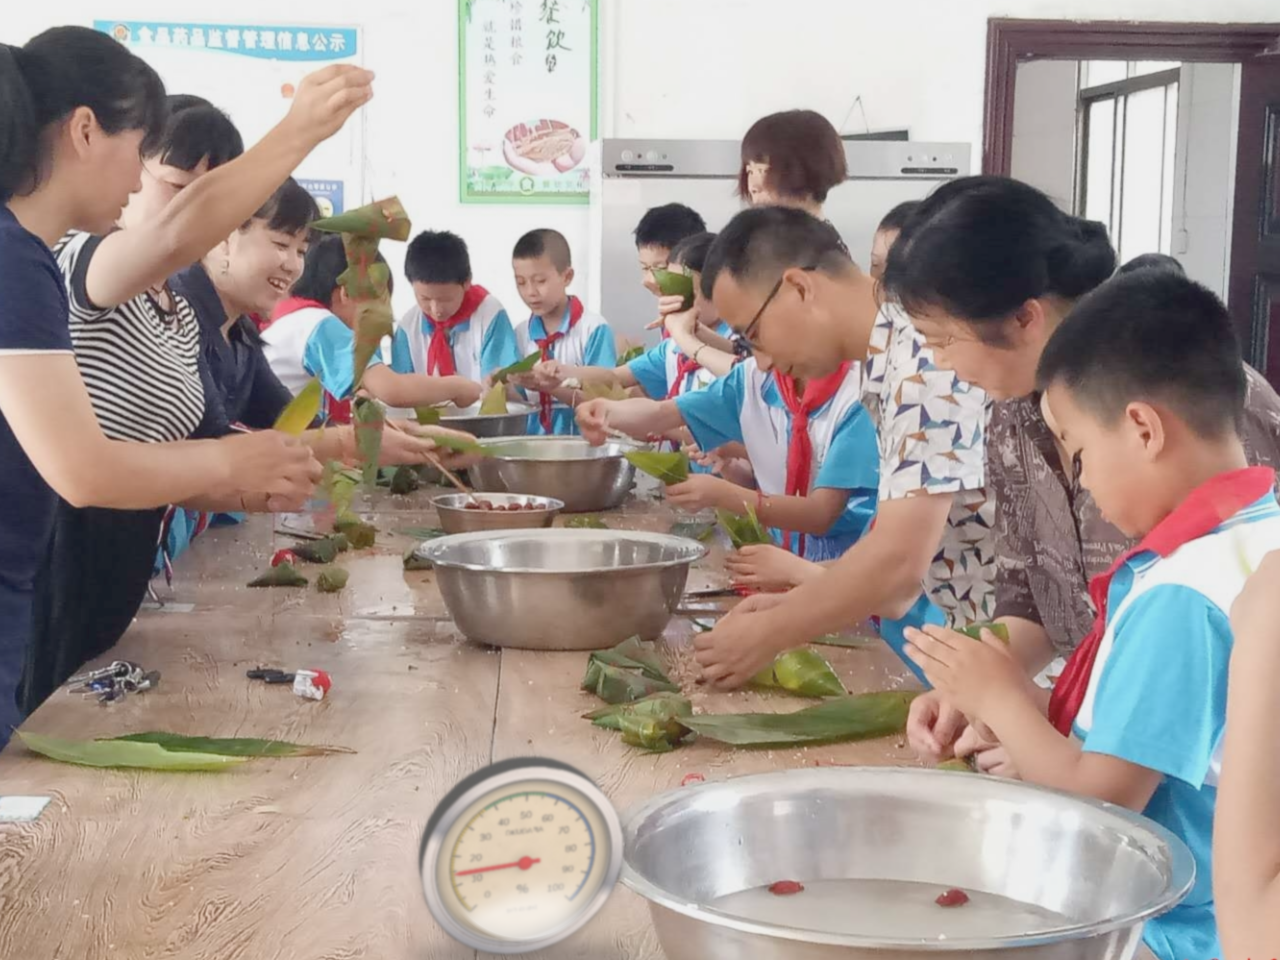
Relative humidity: 15 %
